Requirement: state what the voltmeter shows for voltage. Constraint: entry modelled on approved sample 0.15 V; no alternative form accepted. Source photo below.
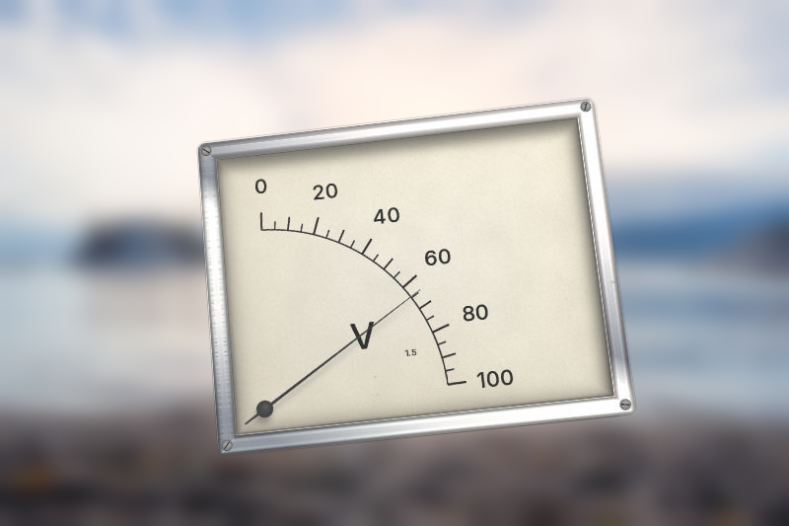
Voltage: 65 V
